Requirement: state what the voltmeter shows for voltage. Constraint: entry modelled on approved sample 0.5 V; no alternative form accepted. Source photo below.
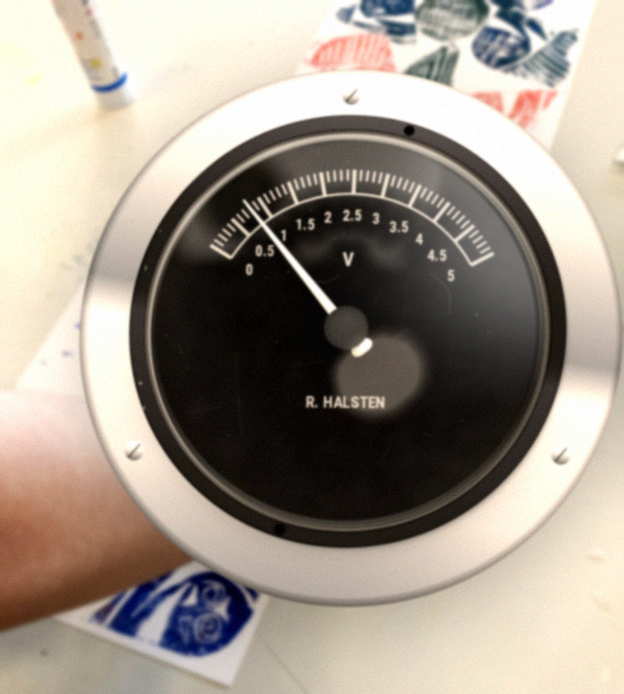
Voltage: 0.8 V
